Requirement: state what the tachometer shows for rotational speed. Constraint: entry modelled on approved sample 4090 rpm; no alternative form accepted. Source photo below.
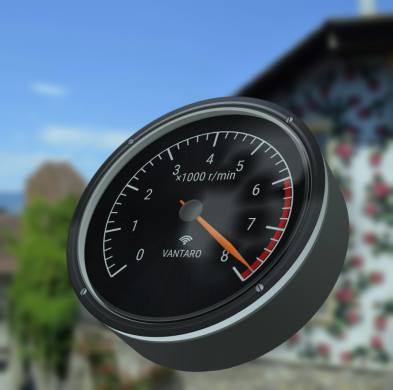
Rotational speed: 7800 rpm
